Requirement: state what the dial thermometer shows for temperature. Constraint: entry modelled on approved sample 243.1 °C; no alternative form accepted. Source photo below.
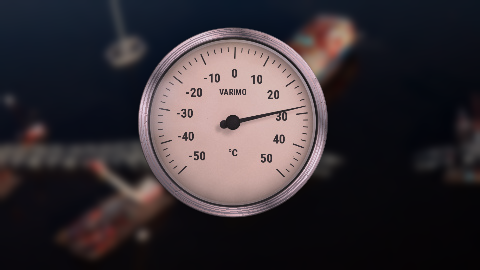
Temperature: 28 °C
